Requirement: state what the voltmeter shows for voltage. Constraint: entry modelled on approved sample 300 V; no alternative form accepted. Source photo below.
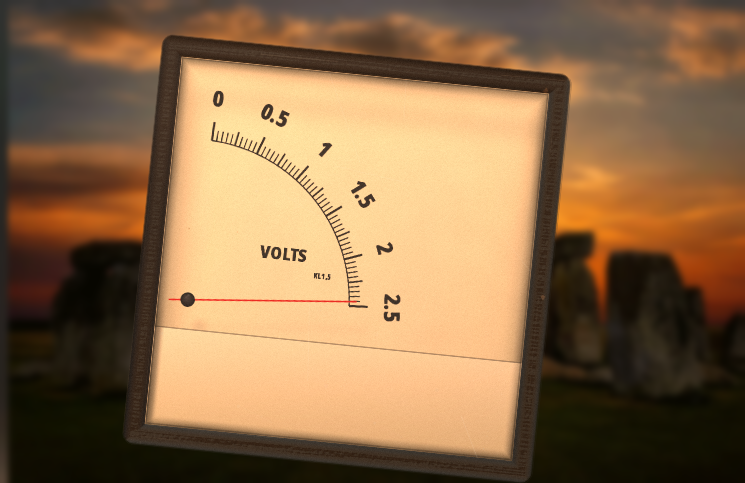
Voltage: 2.45 V
